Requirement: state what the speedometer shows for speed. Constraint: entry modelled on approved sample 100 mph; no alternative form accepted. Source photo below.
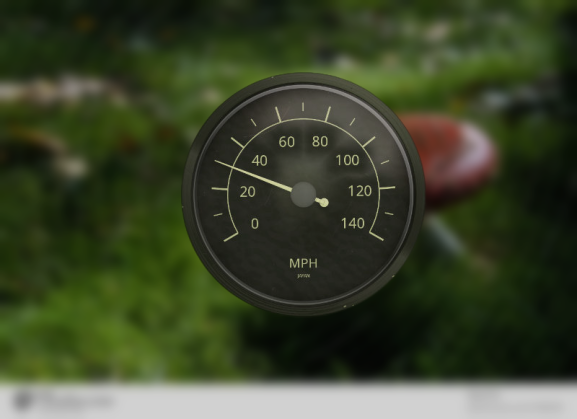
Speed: 30 mph
